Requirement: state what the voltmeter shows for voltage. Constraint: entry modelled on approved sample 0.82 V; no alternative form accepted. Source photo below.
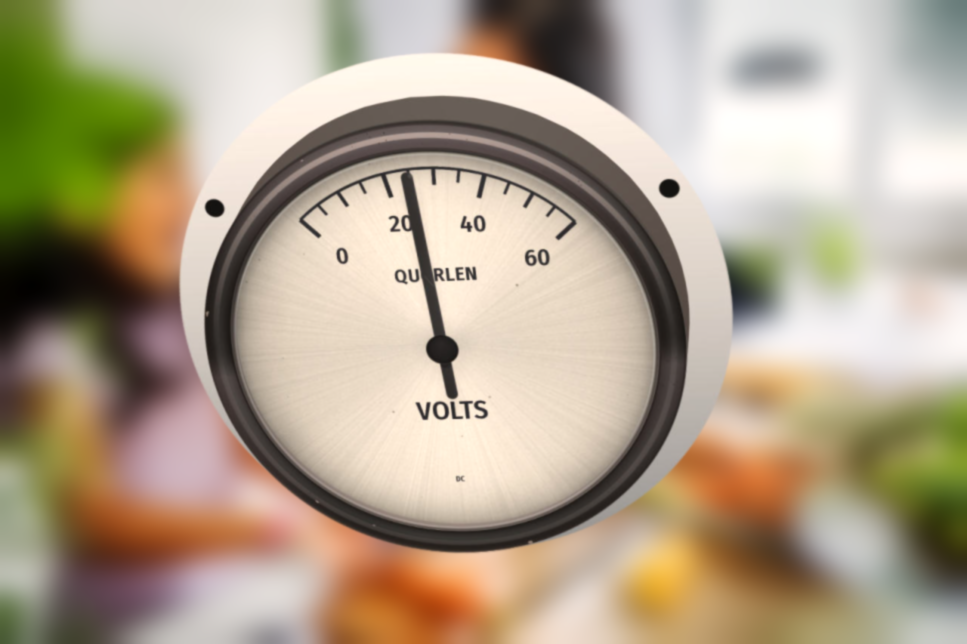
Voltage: 25 V
